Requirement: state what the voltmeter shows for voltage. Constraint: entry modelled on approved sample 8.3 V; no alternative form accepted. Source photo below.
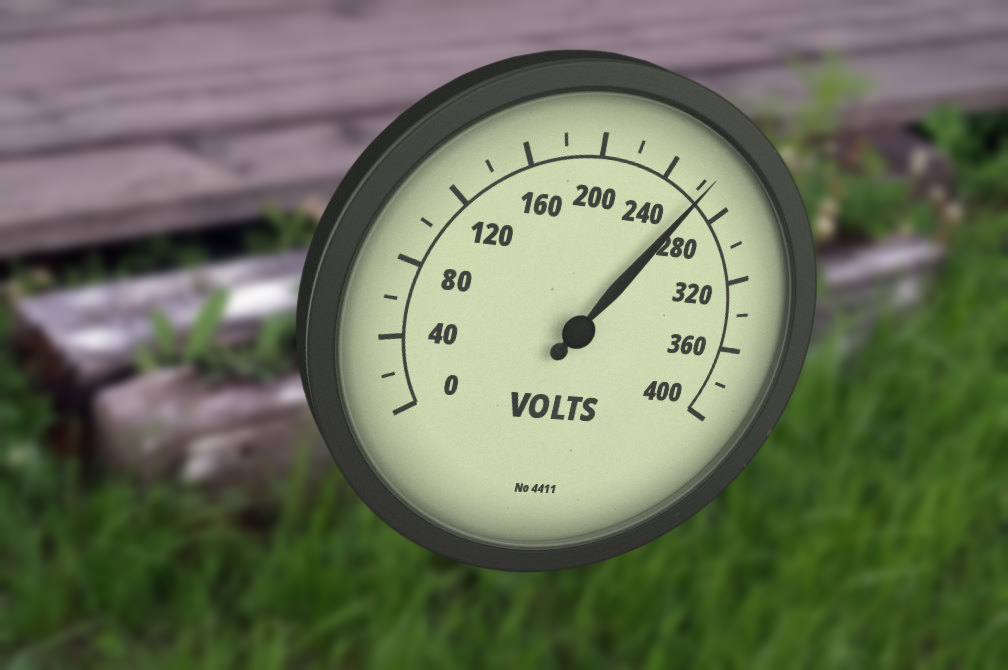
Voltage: 260 V
